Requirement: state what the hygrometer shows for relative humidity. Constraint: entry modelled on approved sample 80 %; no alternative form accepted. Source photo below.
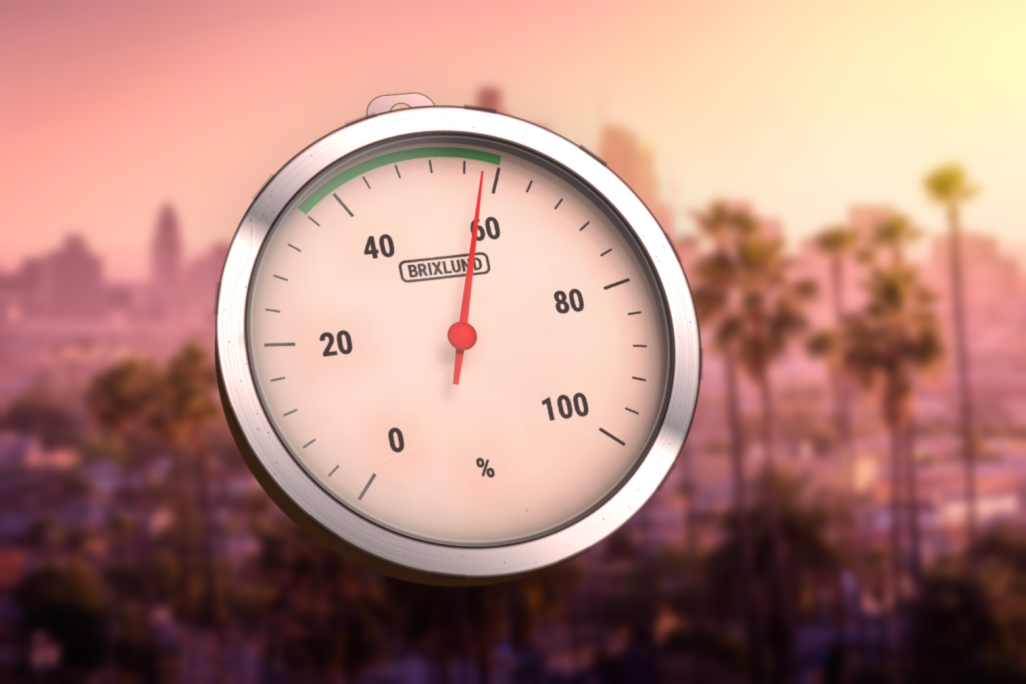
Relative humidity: 58 %
